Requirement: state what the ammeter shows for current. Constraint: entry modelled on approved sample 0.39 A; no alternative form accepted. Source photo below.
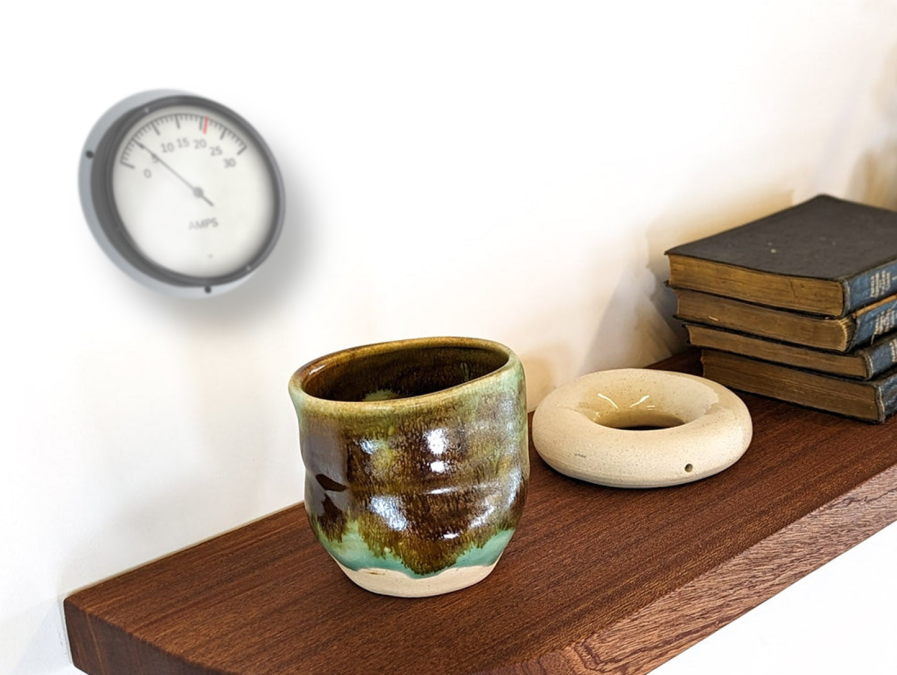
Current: 5 A
